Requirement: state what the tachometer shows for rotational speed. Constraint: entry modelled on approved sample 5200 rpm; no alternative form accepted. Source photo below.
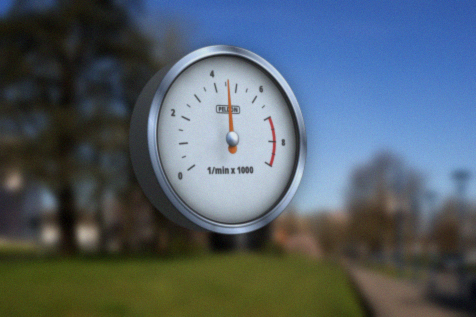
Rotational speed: 4500 rpm
